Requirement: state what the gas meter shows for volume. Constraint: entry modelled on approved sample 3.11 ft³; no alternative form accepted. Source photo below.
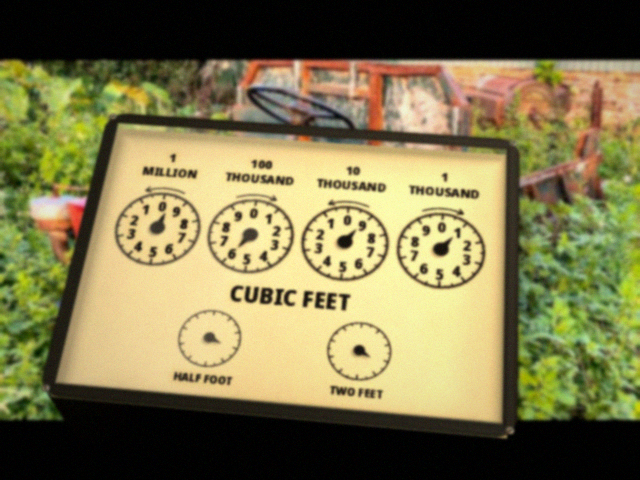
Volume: 959100 ft³
